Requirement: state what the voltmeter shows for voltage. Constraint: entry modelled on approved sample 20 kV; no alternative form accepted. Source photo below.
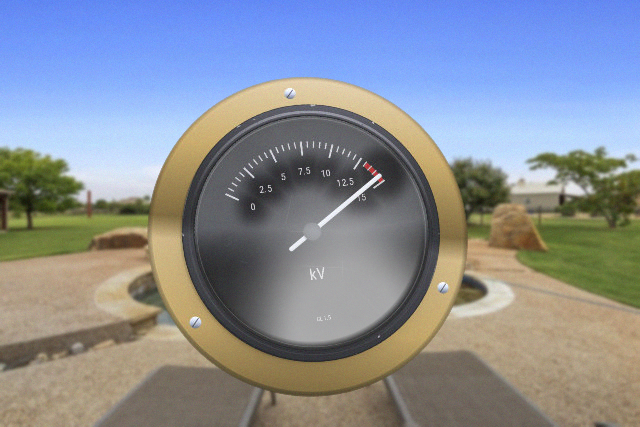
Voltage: 14.5 kV
